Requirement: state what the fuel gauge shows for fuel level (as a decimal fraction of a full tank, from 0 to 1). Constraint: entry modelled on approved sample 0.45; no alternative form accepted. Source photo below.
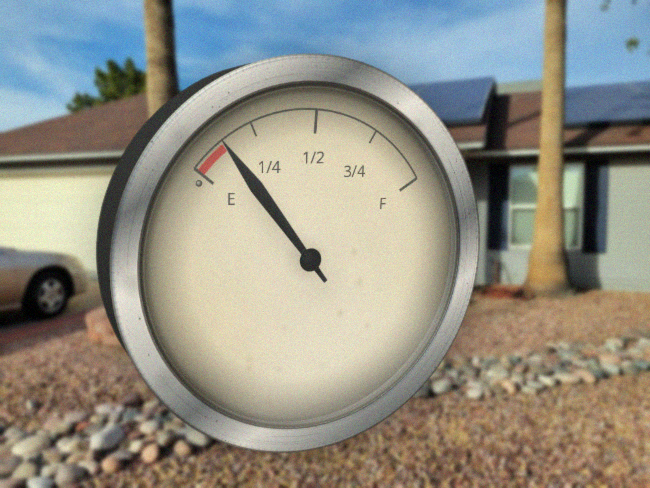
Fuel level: 0.125
